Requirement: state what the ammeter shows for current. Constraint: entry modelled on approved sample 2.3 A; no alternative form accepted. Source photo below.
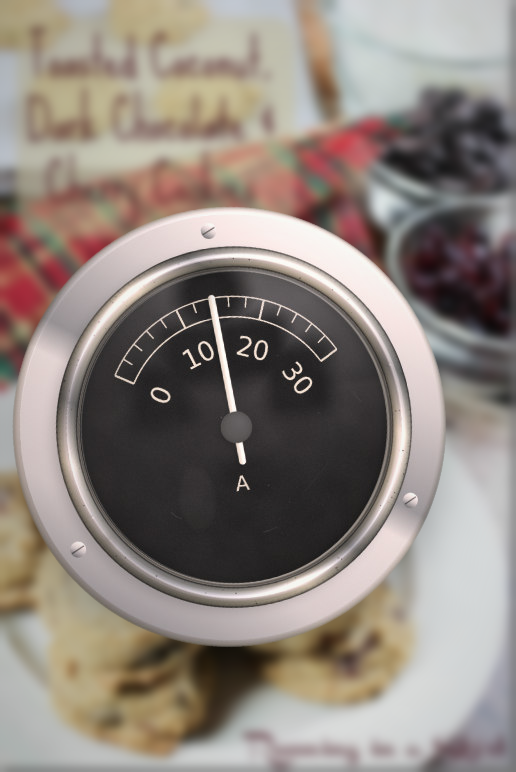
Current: 14 A
